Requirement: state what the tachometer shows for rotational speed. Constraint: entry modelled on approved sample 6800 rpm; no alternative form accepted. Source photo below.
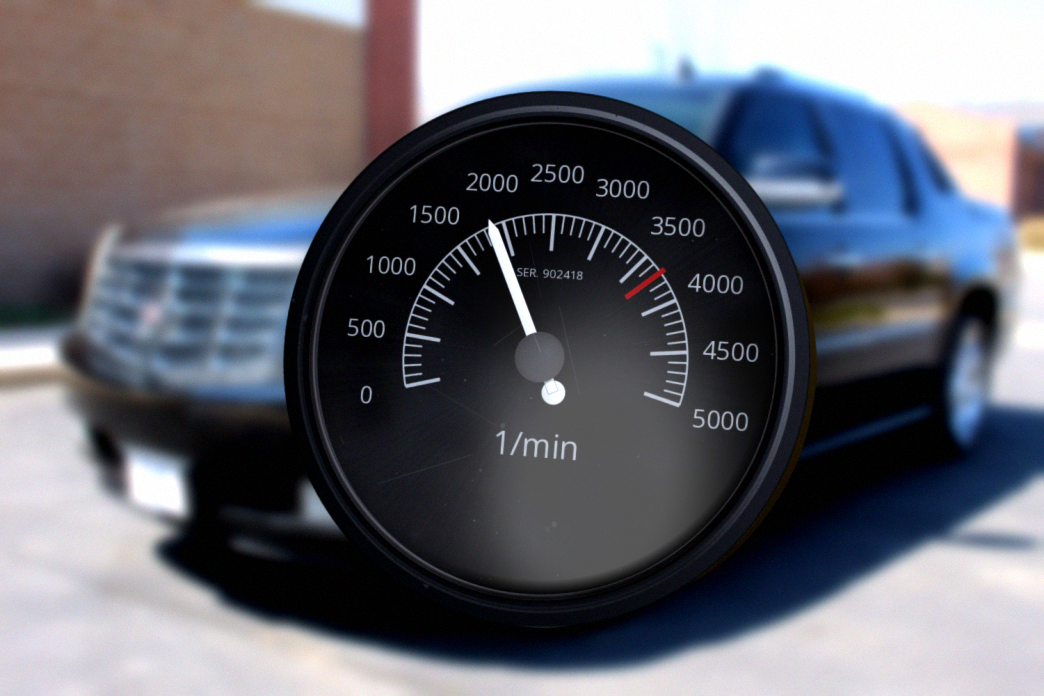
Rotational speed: 1900 rpm
